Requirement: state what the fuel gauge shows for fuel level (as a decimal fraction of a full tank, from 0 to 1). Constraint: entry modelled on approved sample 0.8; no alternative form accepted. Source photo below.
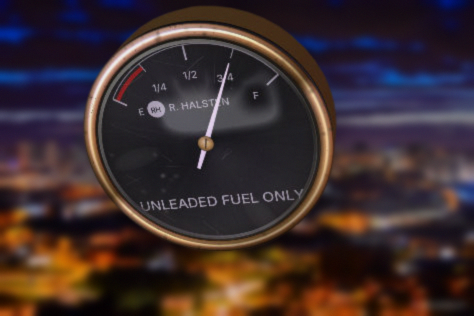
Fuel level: 0.75
